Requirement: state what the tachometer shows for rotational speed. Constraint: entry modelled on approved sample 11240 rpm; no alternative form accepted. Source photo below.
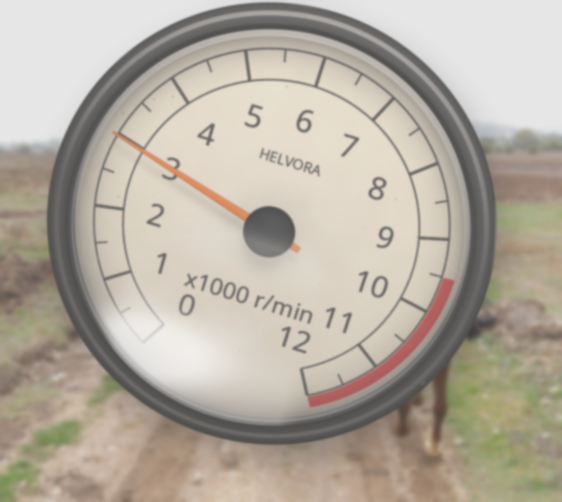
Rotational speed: 3000 rpm
